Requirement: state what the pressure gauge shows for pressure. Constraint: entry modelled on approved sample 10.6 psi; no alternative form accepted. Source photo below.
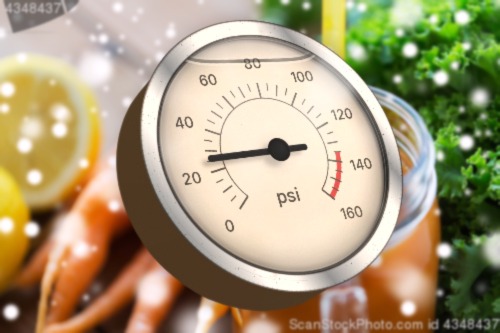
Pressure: 25 psi
